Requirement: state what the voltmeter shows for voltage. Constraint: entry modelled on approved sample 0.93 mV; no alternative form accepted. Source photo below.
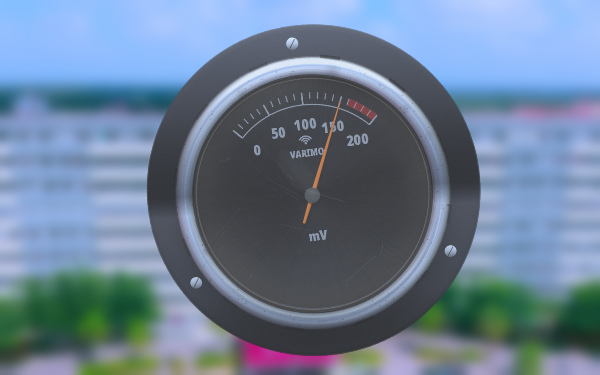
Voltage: 150 mV
